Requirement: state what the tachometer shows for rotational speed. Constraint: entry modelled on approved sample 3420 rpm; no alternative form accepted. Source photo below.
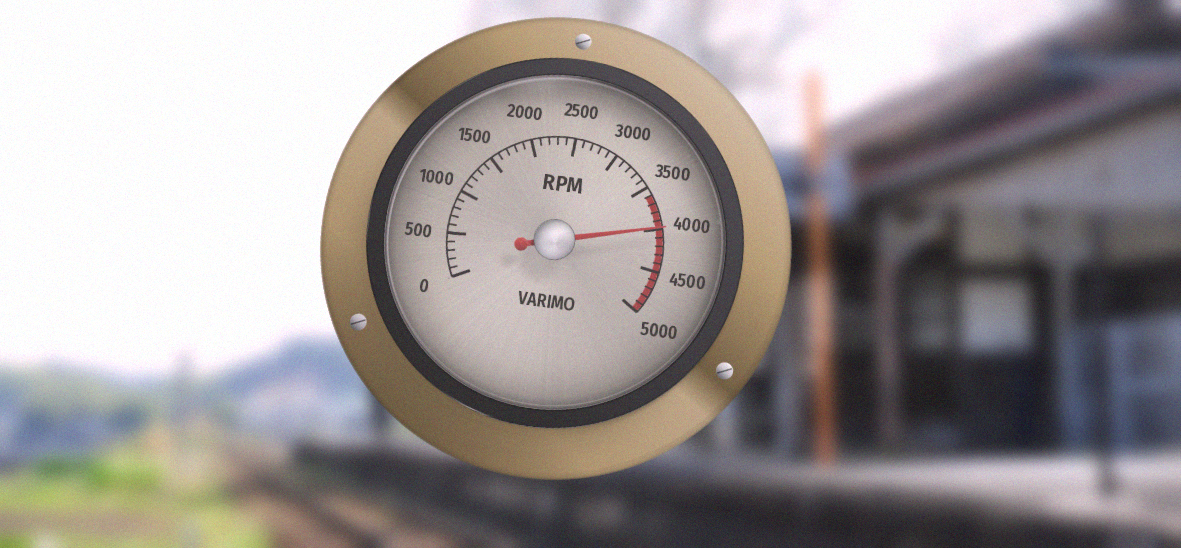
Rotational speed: 4000 rpm
